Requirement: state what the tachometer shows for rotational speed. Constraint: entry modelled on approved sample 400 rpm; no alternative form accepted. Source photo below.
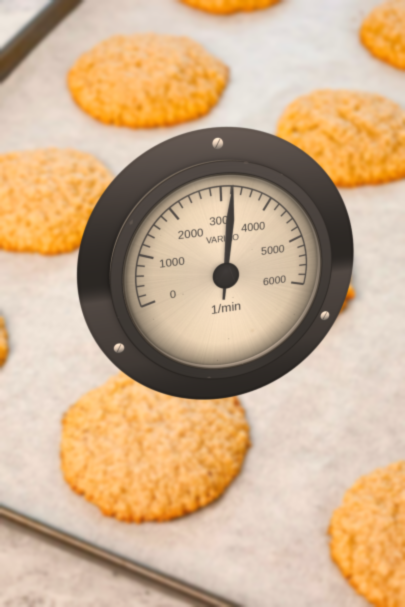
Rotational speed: 3200 rpm
